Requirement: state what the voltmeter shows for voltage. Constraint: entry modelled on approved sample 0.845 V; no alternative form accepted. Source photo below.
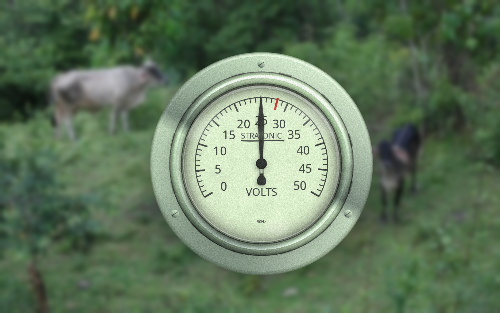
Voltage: 25 V
